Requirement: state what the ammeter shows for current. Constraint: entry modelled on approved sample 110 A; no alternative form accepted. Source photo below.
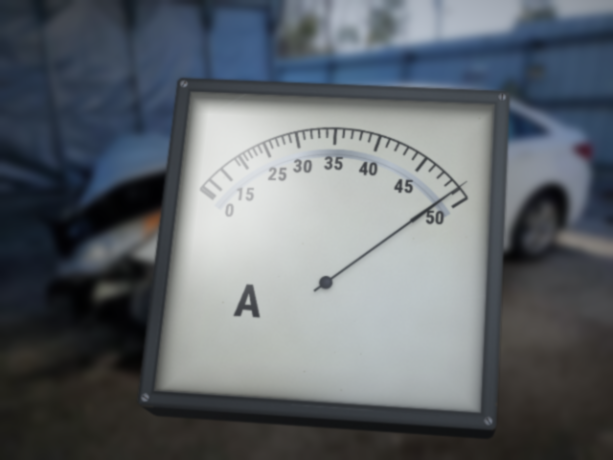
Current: 49 A
